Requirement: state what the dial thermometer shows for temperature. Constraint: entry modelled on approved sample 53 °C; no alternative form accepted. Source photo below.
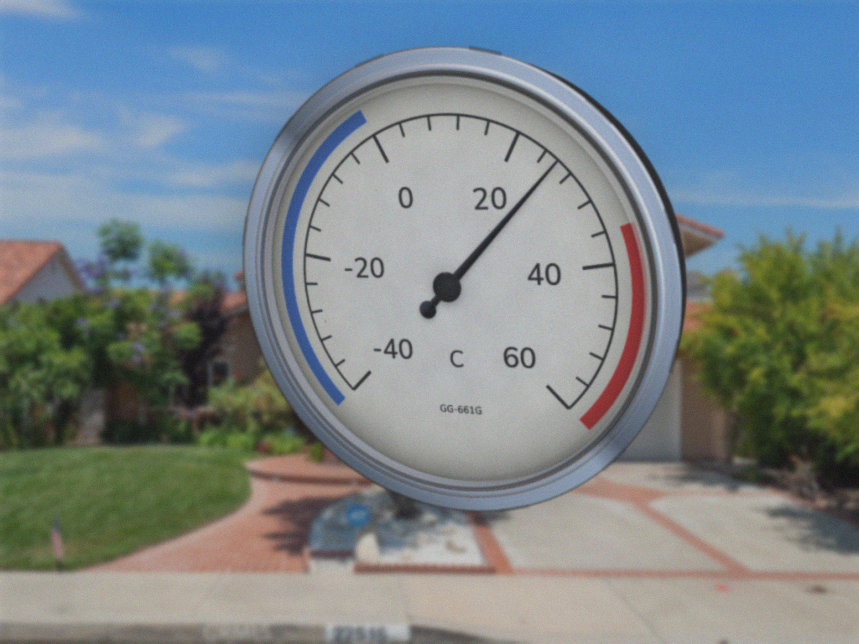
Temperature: 26 °C
